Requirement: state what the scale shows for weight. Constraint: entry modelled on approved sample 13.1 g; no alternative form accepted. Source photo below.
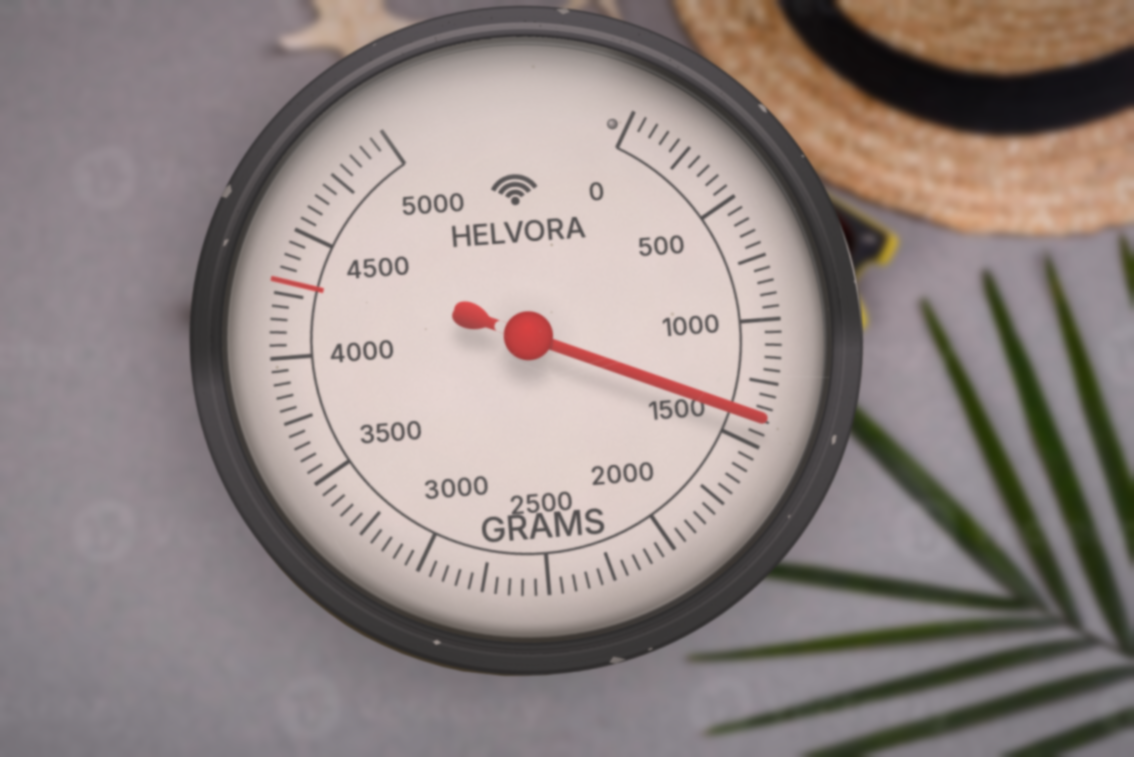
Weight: 1400 g
